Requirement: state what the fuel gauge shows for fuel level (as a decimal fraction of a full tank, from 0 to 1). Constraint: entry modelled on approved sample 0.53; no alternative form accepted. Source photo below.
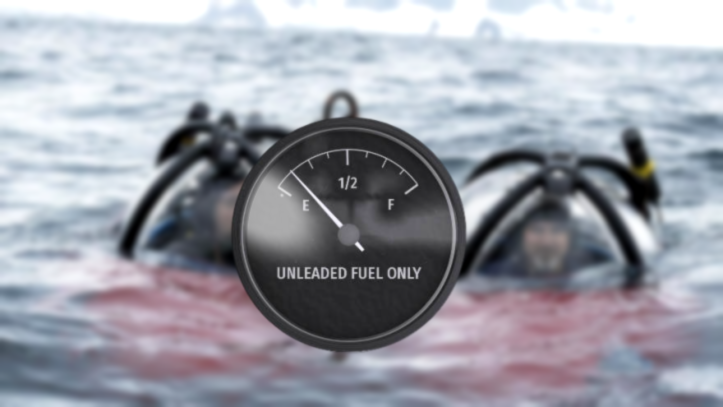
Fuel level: 0.125
